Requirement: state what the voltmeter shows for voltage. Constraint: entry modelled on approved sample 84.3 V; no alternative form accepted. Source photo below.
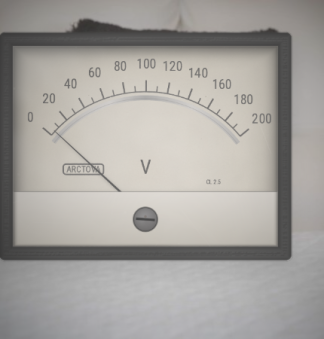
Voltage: 5 V
